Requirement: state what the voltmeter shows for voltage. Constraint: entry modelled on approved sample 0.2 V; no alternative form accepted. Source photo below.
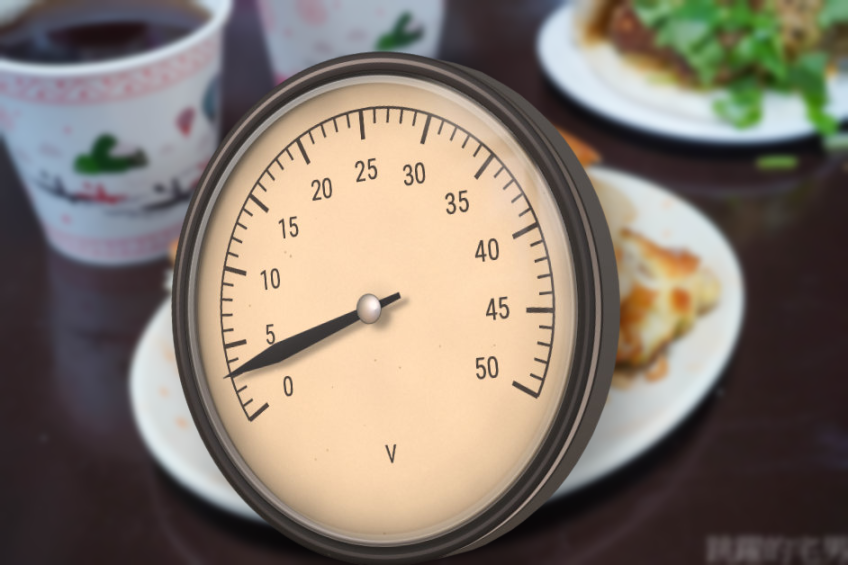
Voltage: 3 V
